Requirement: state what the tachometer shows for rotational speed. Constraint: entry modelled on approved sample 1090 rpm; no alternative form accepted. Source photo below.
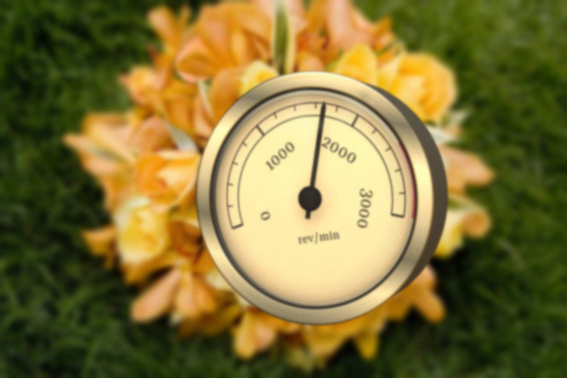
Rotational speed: 1700 rpm
